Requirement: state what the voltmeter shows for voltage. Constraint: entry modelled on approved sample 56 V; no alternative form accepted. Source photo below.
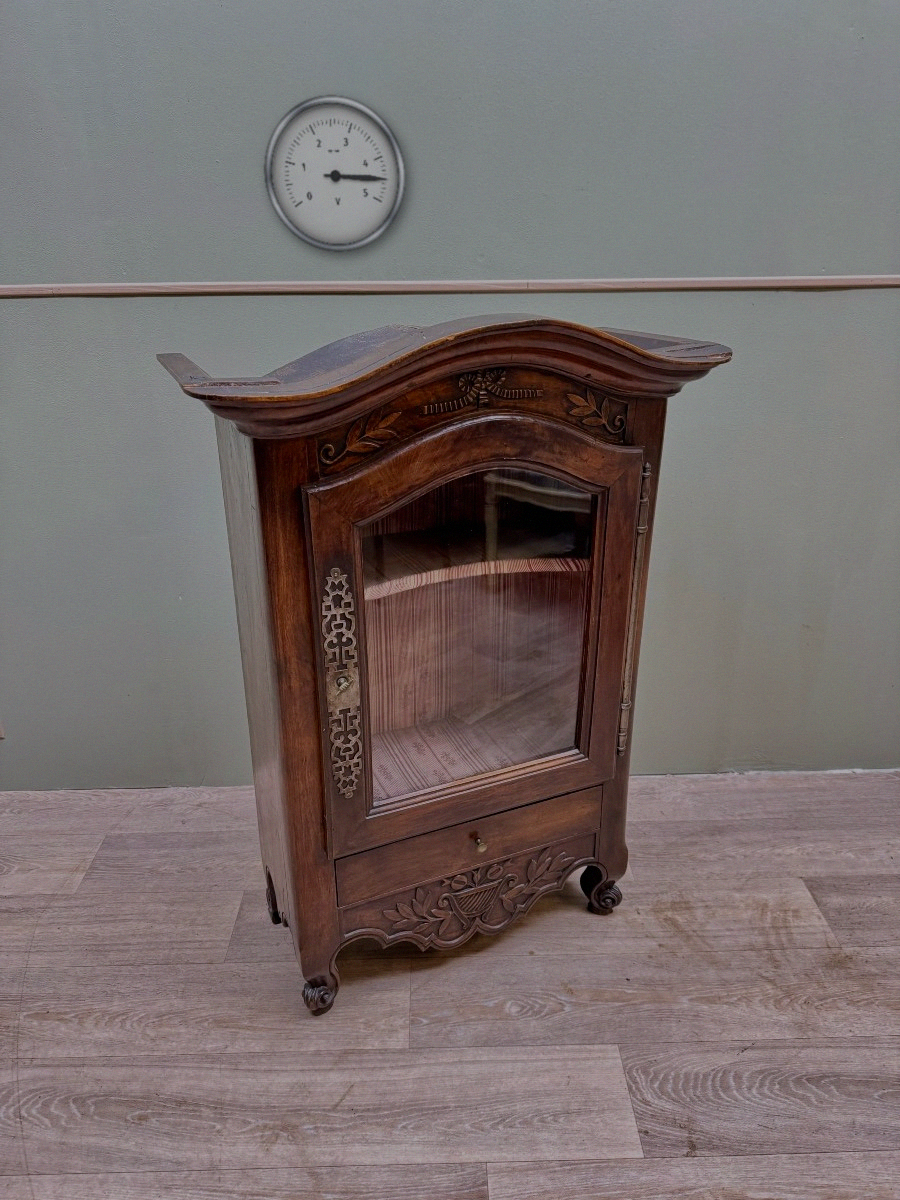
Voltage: 4.5 V
